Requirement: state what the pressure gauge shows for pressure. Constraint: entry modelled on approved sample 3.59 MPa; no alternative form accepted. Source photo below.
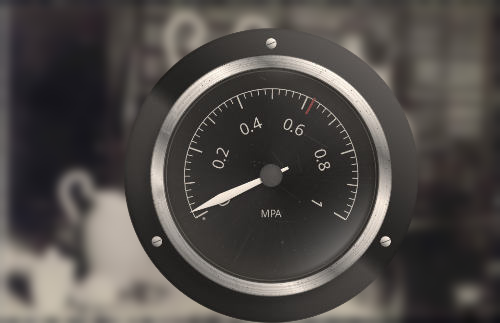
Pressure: 0.02 MPa
